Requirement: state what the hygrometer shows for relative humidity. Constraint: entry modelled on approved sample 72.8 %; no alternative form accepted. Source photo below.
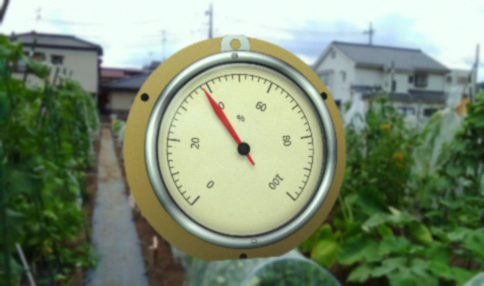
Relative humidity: 38 %
